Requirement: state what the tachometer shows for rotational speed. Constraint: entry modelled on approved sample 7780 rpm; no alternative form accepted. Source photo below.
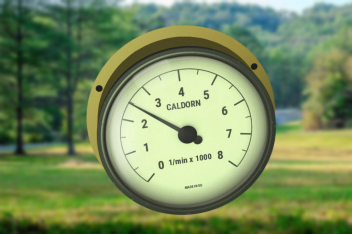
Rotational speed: 2500 rpm
